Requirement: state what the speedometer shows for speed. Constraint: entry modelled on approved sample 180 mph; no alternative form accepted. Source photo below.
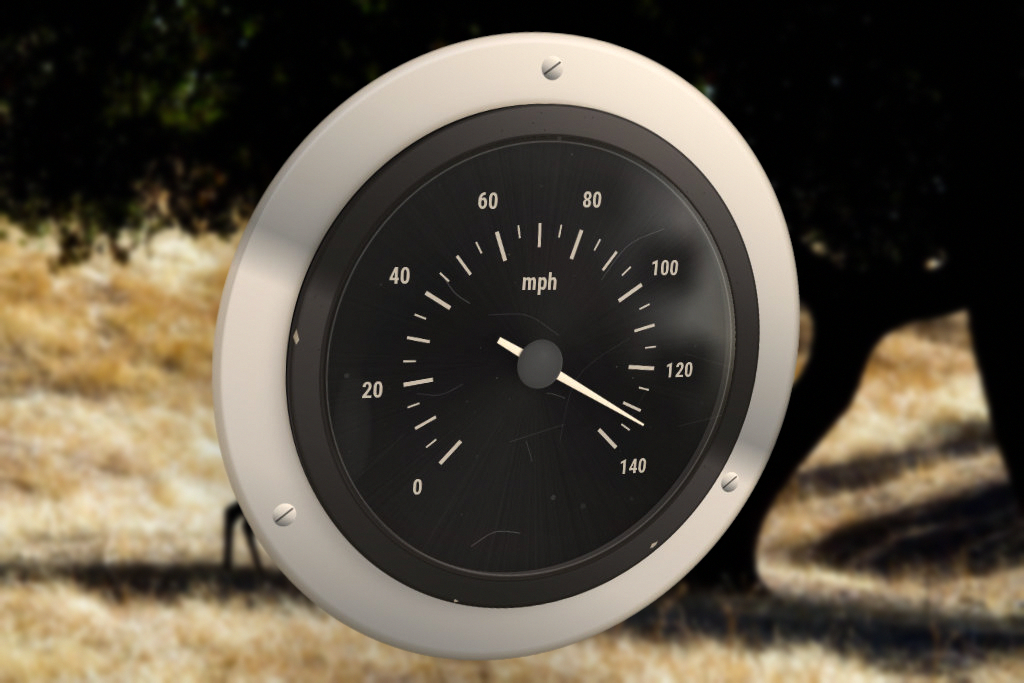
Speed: 132.5 mph
